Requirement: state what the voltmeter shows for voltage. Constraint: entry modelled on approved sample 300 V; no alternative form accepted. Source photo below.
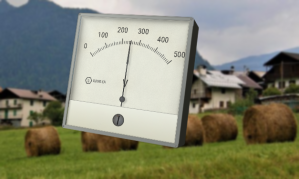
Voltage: 250 V
